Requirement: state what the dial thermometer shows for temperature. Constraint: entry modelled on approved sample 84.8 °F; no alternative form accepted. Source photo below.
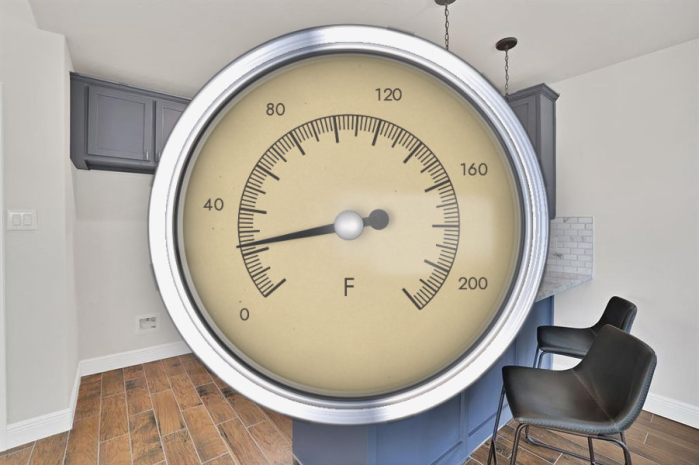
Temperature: 24 °F
